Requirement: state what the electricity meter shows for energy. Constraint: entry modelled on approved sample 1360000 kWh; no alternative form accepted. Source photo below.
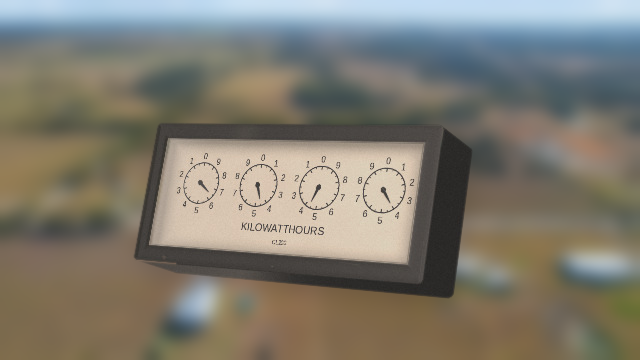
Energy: 6444 kWh
